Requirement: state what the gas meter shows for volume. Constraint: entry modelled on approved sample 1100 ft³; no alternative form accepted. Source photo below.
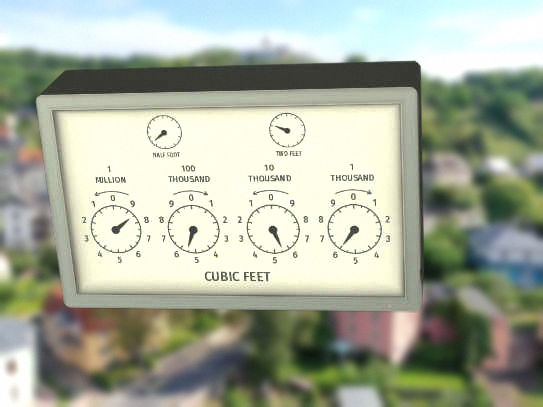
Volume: 855600 ft³
